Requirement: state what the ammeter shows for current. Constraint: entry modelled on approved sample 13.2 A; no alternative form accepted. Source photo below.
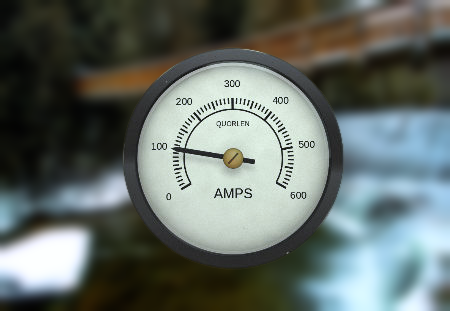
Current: 100 A
